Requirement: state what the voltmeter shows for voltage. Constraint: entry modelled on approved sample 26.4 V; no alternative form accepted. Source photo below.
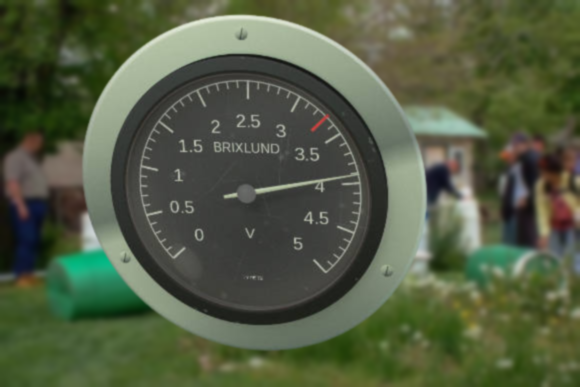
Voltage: 3.9 V
